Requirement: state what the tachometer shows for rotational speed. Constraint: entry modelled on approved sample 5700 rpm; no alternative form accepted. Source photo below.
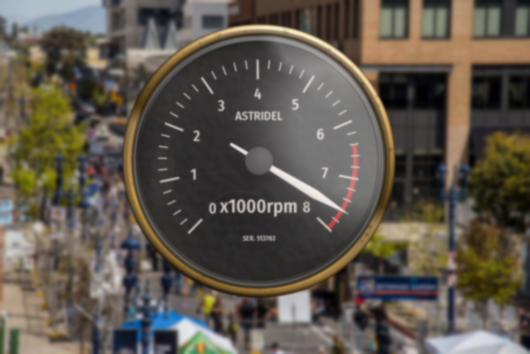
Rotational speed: 7600 rpm
